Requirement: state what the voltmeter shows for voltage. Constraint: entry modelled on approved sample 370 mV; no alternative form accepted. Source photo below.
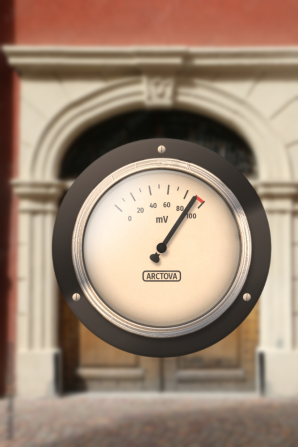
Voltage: 90 mV
